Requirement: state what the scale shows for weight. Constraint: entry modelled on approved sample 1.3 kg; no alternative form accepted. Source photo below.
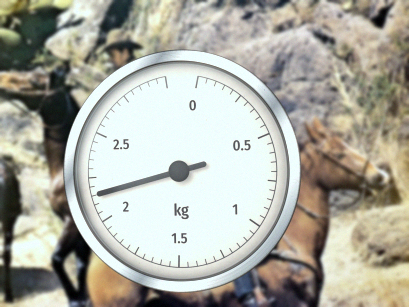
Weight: 2.15 kg
